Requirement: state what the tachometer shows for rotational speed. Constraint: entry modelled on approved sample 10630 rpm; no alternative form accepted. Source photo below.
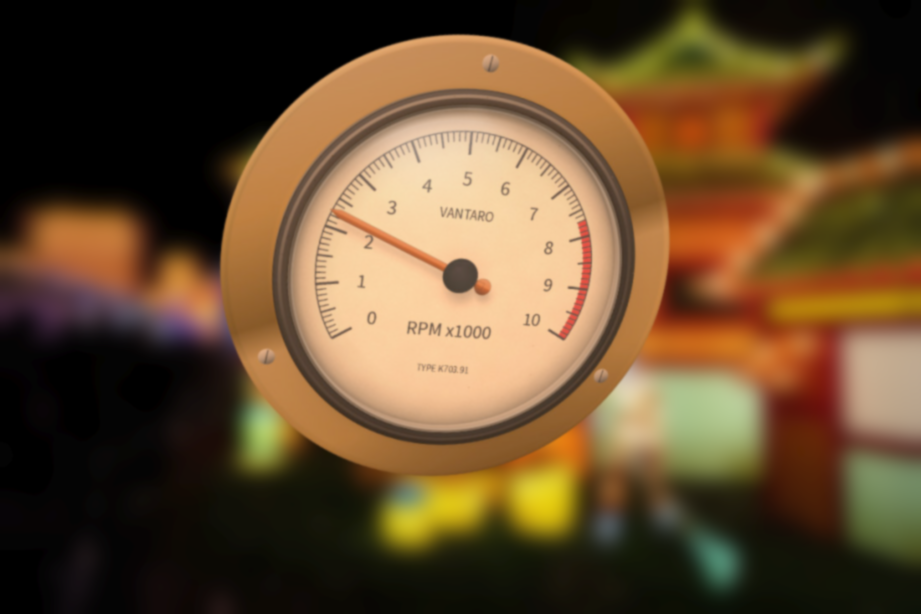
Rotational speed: 2300 rpm
